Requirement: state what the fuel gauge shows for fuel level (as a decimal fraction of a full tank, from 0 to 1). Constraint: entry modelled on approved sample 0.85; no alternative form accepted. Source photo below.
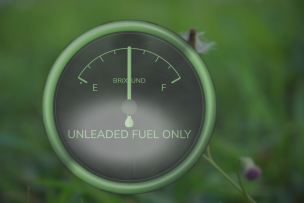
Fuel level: 0.5
